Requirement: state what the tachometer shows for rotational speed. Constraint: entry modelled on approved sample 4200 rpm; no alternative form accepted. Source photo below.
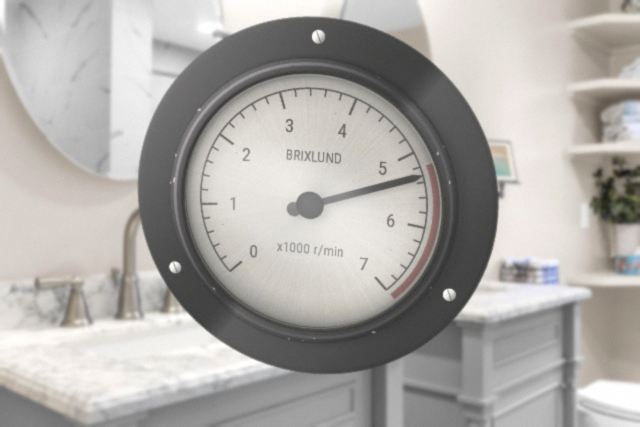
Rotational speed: 5300 rpm
